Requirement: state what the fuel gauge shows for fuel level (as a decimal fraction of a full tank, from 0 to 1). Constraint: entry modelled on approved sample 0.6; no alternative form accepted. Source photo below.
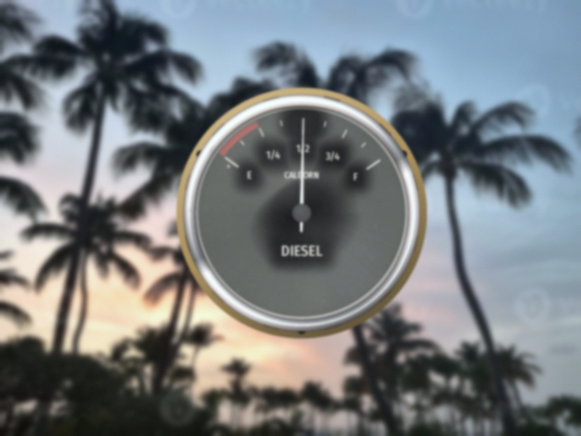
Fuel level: 0.5
